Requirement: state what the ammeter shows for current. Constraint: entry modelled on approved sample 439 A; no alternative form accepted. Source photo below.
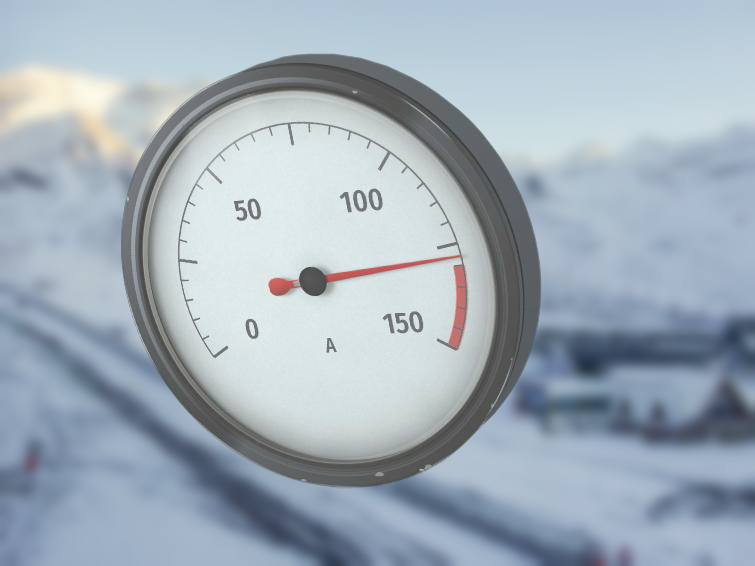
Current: 127.5 A
